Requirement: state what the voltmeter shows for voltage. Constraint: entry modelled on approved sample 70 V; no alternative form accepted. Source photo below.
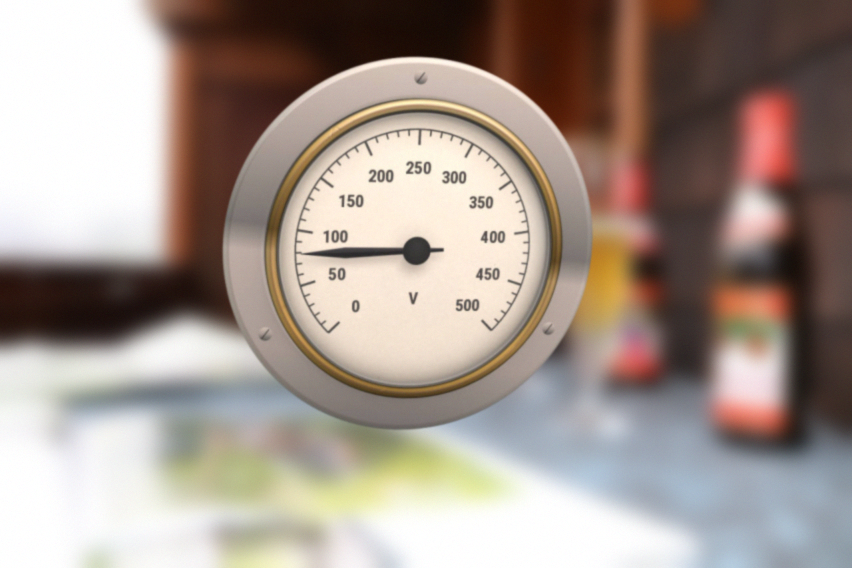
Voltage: 80 V
